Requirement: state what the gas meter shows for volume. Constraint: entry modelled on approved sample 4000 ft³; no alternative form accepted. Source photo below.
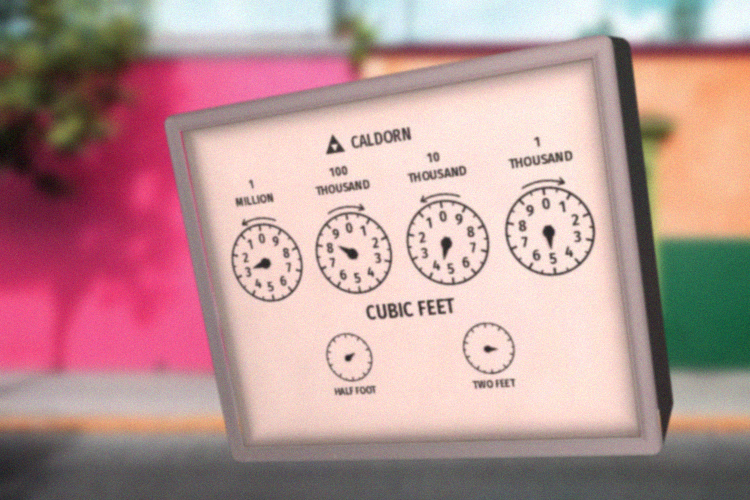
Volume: 284500 ft³
